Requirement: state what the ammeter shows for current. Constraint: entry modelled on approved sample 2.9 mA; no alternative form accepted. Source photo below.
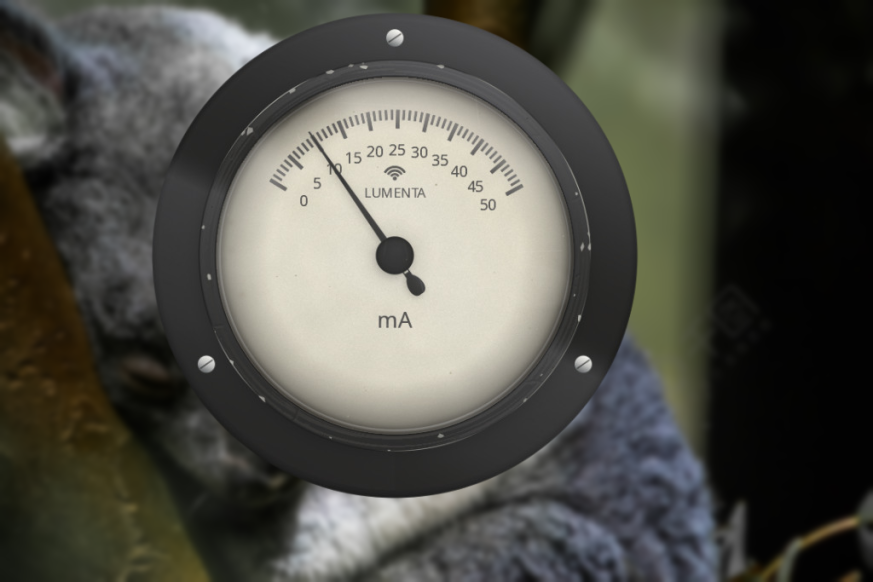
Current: 10 mA
